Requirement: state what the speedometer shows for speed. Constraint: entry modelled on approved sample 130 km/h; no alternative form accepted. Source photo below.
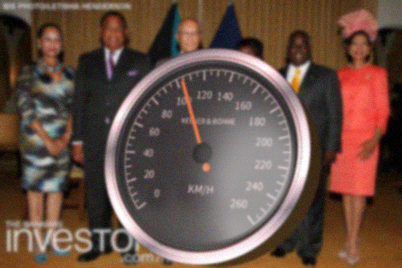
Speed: 105 km/h
